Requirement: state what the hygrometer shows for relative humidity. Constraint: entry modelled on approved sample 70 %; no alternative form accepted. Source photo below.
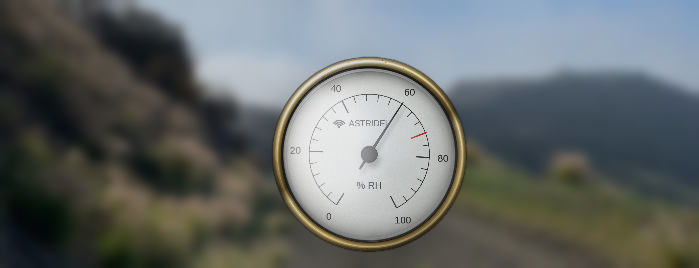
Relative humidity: 60 %
